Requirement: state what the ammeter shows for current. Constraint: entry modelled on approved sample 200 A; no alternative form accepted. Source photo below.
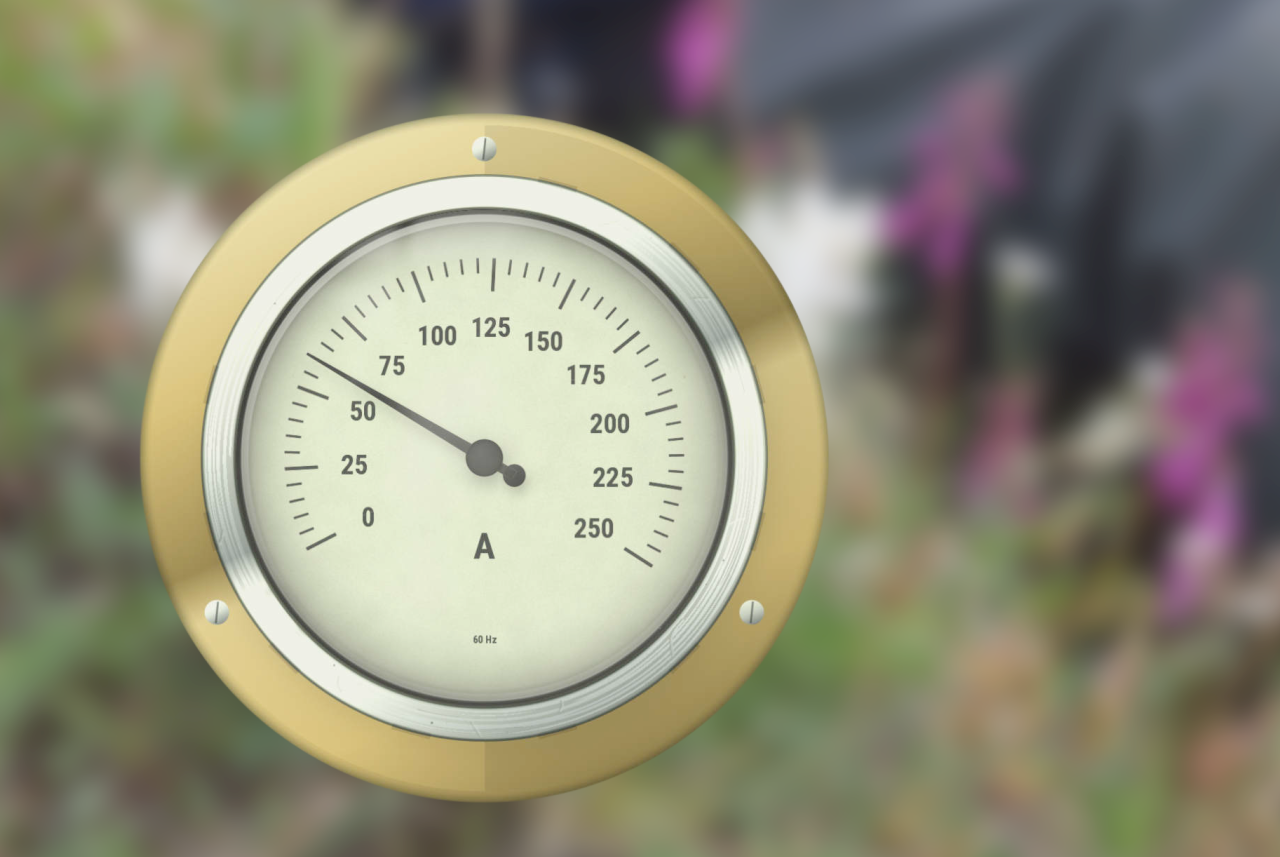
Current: 60 A
